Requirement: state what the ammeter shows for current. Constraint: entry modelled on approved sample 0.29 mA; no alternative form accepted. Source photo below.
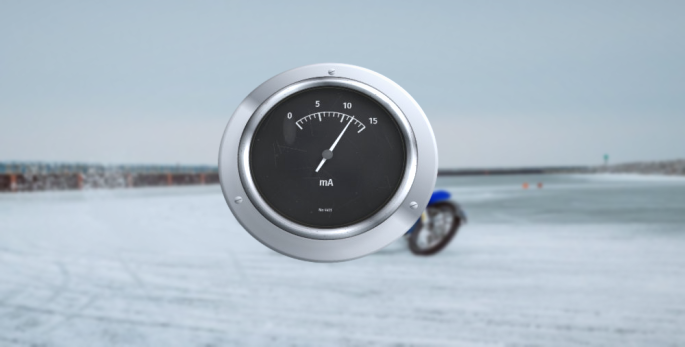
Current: 12 mA
